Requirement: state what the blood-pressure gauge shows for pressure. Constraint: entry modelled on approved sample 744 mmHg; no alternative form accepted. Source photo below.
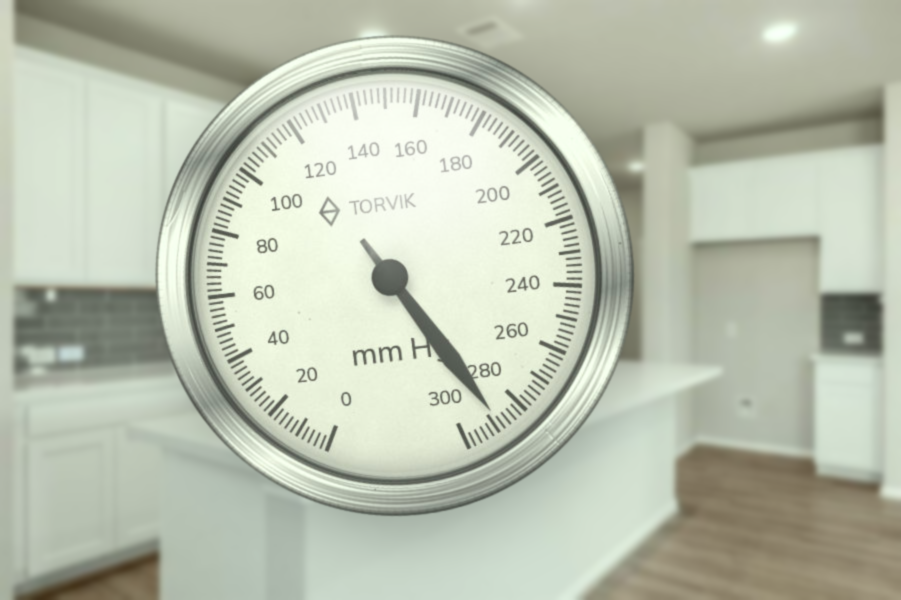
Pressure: 288 mmHg
